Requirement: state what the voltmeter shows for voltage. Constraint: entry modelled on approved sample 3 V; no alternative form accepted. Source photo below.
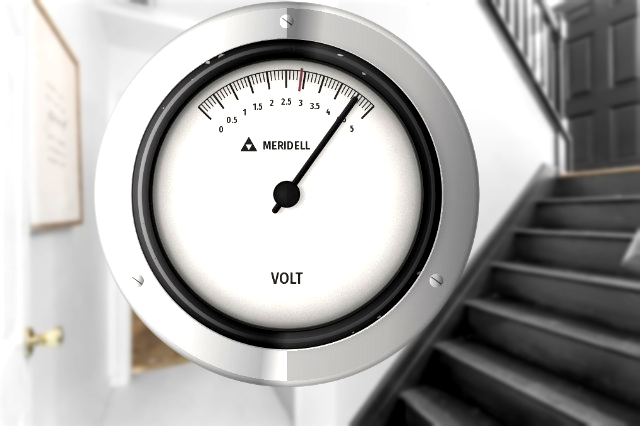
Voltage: 4.5 V
